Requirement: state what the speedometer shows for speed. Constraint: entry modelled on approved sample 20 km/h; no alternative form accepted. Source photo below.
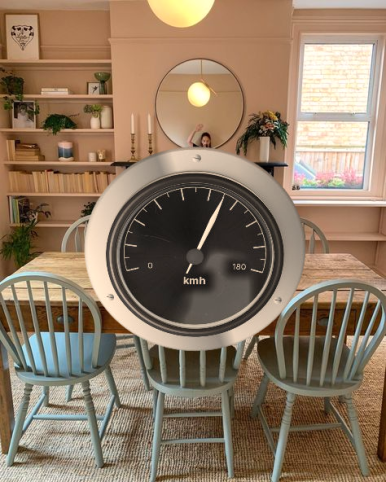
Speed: 110 km/h
